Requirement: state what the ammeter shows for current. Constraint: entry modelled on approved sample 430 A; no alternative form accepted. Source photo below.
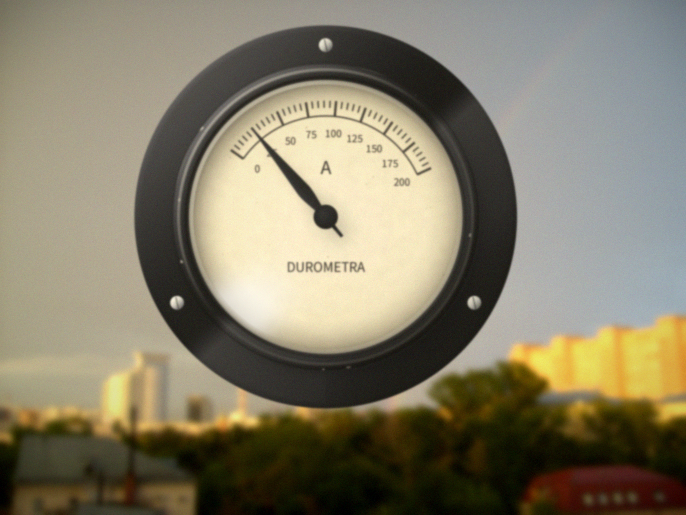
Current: 25 A
